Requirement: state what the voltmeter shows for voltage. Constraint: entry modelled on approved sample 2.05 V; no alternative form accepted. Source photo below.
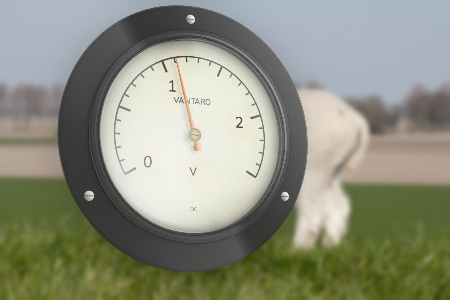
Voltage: 1.1 V
